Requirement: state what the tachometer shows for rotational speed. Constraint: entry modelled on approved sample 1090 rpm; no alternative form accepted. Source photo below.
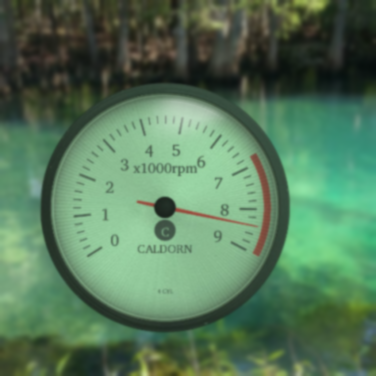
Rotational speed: 8400 rpm
